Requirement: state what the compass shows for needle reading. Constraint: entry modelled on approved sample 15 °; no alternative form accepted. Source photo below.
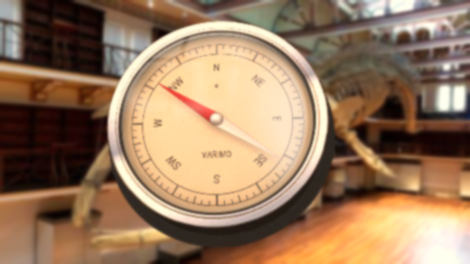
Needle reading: 305 °
